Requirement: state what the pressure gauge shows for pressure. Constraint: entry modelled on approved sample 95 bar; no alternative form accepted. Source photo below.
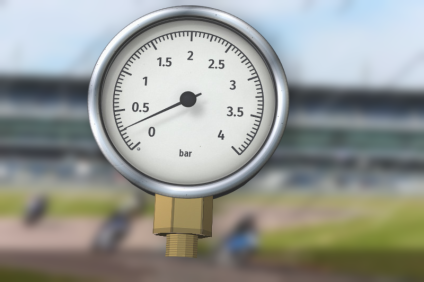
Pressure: 0.25 bar
